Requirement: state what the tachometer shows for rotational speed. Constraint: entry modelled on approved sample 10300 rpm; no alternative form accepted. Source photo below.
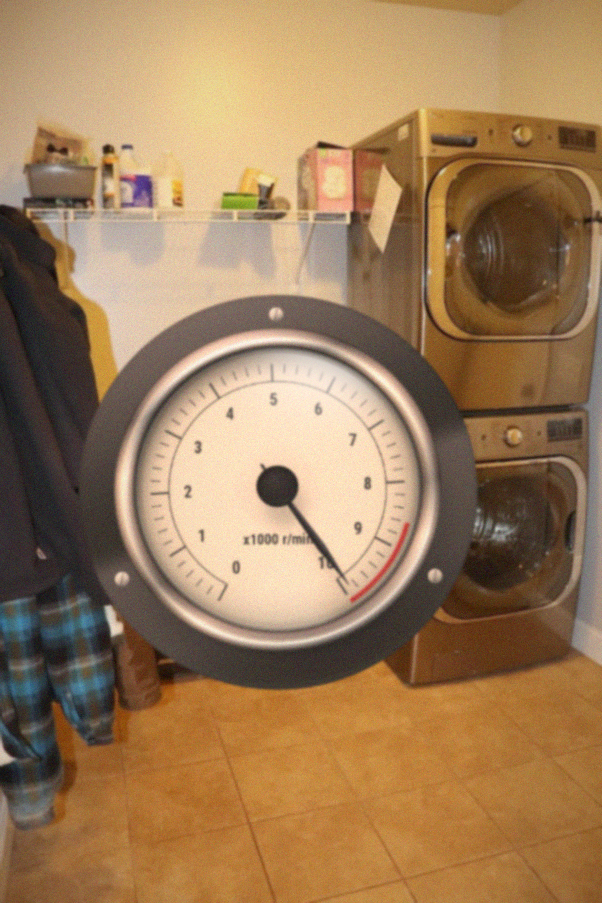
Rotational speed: 9900 rpm
